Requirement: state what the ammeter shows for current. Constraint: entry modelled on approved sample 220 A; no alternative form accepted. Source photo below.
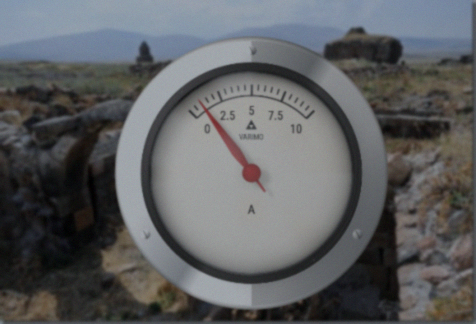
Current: 1 A
